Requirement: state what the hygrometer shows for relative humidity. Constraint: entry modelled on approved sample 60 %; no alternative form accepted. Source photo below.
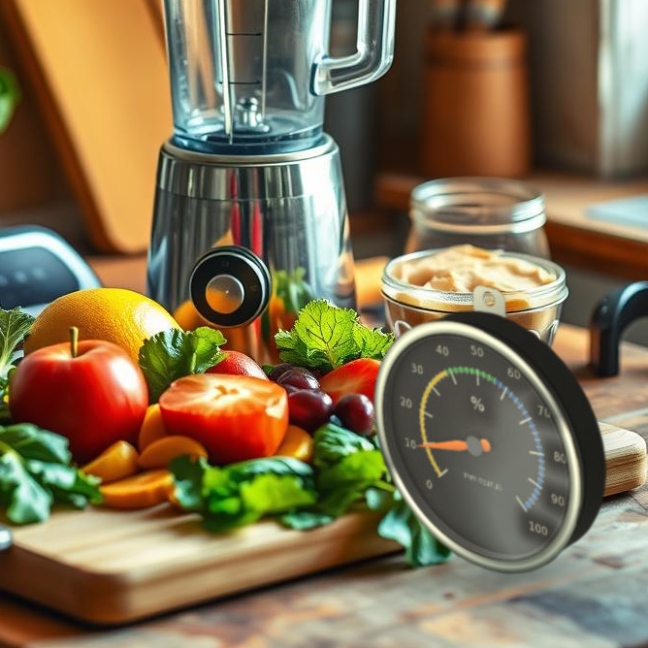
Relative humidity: 10 %
